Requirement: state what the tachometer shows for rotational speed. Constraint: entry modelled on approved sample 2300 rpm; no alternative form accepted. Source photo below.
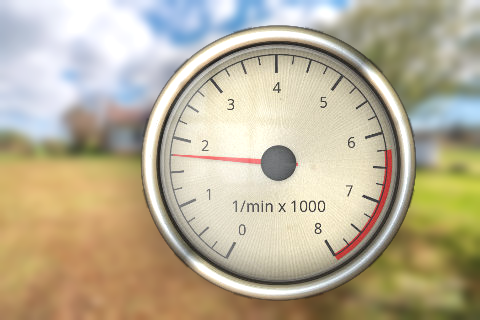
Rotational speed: 1750 rpm
